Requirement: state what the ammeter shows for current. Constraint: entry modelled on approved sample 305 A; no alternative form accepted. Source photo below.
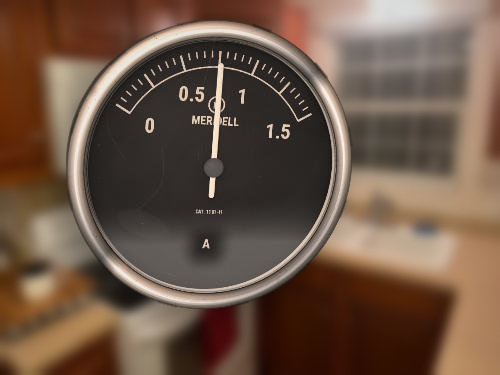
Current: 0.75 A
